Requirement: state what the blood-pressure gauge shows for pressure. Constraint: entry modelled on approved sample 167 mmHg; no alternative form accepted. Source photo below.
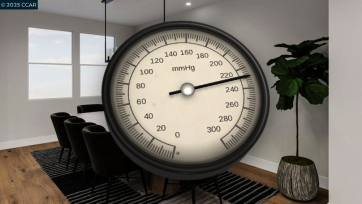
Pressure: 230 mmHg
